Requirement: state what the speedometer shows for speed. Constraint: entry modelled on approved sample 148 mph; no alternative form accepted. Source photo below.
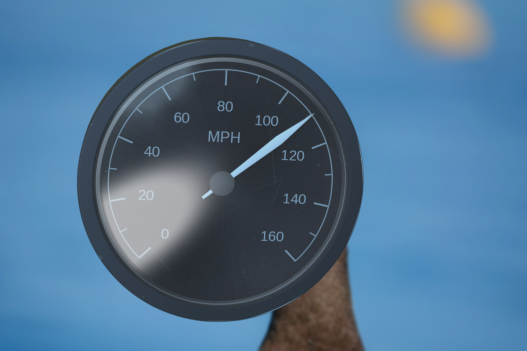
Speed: 110 mph
